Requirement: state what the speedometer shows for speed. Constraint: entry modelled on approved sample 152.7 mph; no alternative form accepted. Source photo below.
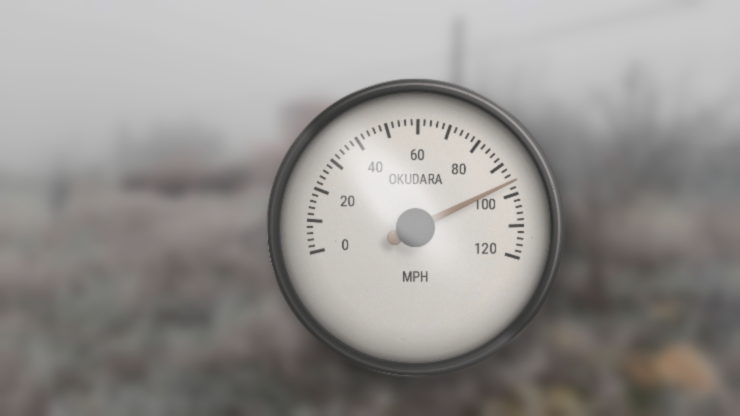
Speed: 96 mph
